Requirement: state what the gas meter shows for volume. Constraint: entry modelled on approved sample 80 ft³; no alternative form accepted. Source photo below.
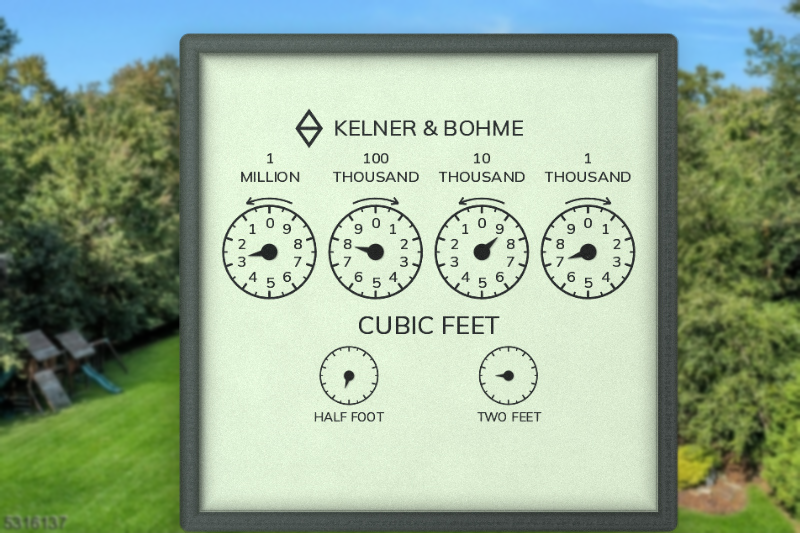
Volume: 278700 ft³
